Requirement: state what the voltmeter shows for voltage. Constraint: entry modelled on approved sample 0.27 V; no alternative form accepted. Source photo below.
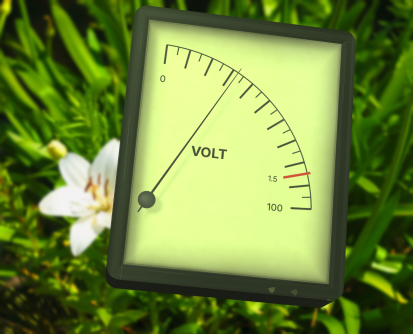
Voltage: 32.5 V
